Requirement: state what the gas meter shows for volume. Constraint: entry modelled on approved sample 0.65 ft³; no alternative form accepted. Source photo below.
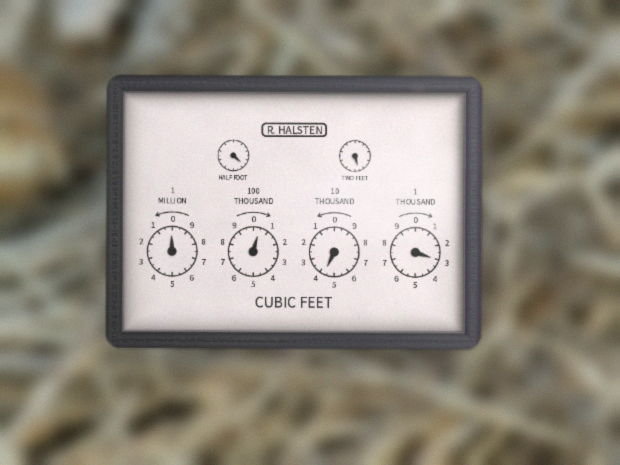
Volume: 4300 ft³
